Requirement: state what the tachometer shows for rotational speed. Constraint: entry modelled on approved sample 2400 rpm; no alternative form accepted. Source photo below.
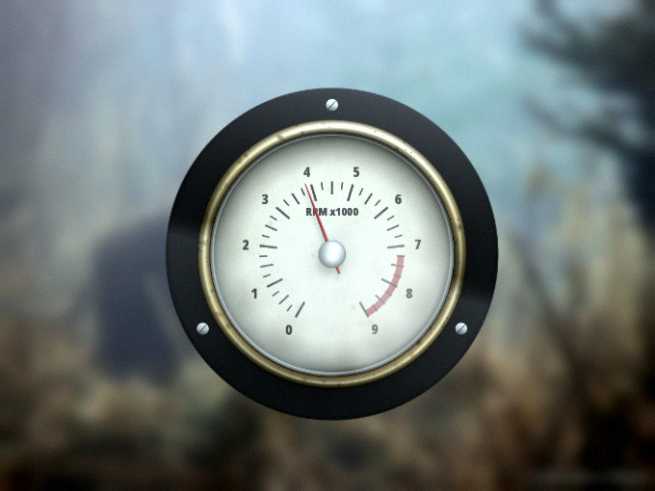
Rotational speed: 3875 rpm
